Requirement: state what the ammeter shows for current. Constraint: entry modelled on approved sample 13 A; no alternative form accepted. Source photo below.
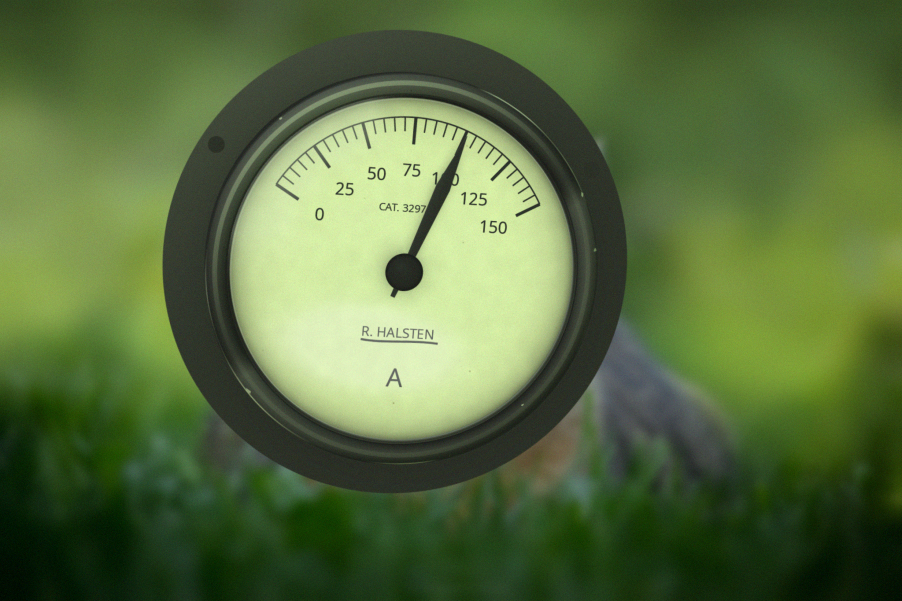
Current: 100 A
